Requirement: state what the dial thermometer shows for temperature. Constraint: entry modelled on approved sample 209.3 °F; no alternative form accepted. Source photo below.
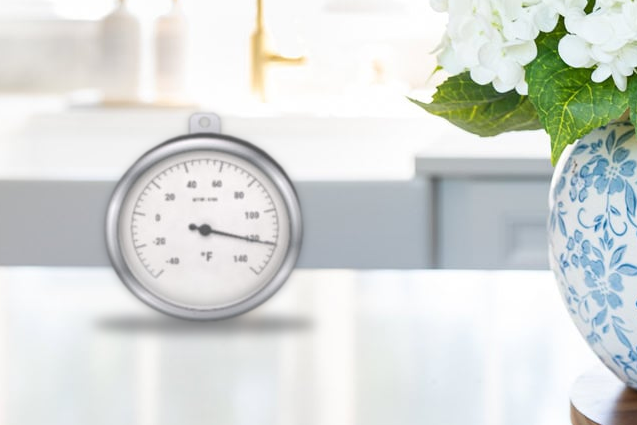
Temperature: 120 °F
